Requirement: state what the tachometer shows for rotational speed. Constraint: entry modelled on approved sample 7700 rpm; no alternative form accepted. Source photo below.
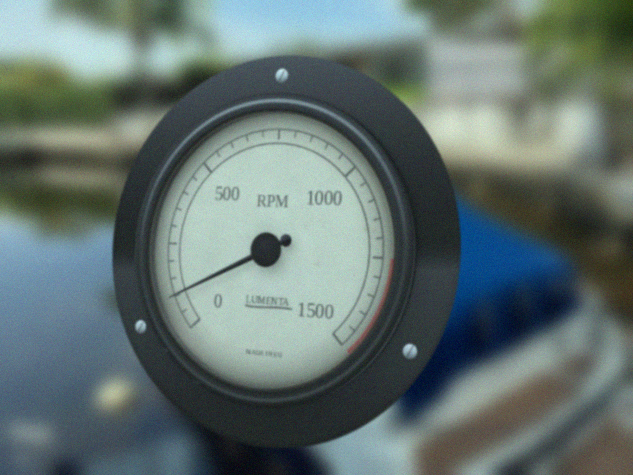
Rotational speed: 100 rpm
